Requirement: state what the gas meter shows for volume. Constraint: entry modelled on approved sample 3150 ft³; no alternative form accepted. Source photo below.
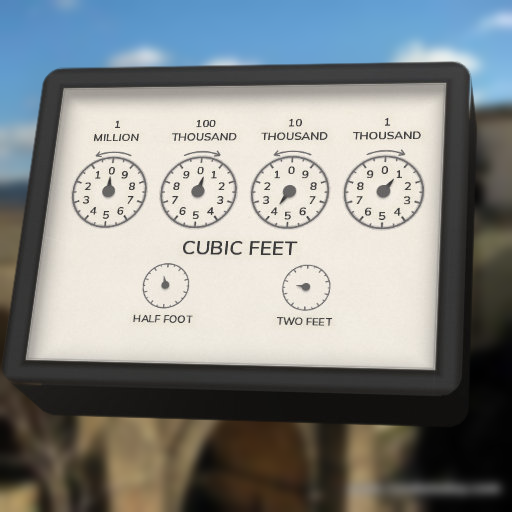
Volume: 4100 ft³
